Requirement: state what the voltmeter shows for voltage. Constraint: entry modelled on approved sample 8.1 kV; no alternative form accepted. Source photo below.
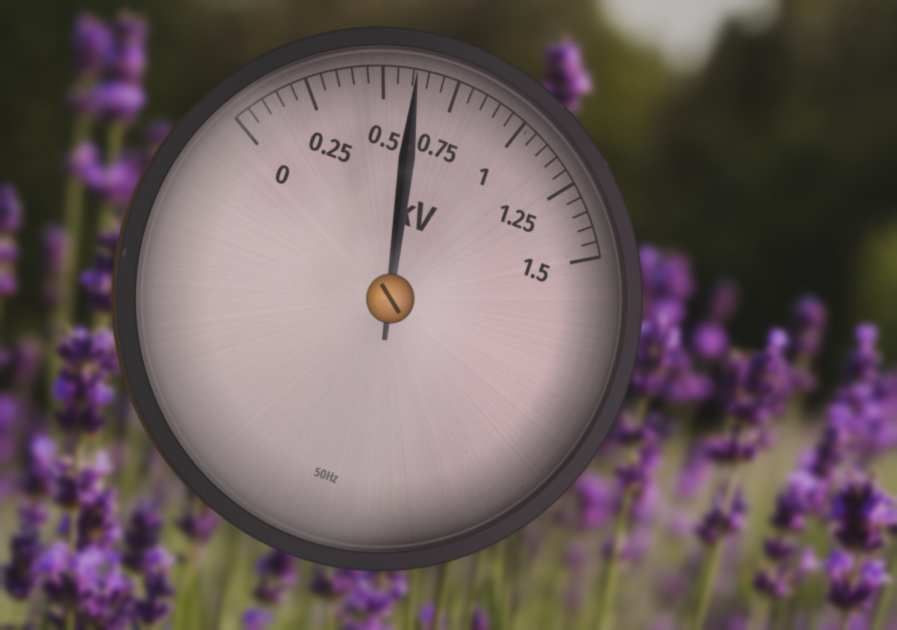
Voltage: 0.6 kV
